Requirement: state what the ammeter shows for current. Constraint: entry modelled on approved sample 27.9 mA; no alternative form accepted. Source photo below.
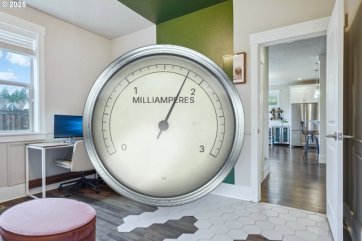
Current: 1.8 mA
